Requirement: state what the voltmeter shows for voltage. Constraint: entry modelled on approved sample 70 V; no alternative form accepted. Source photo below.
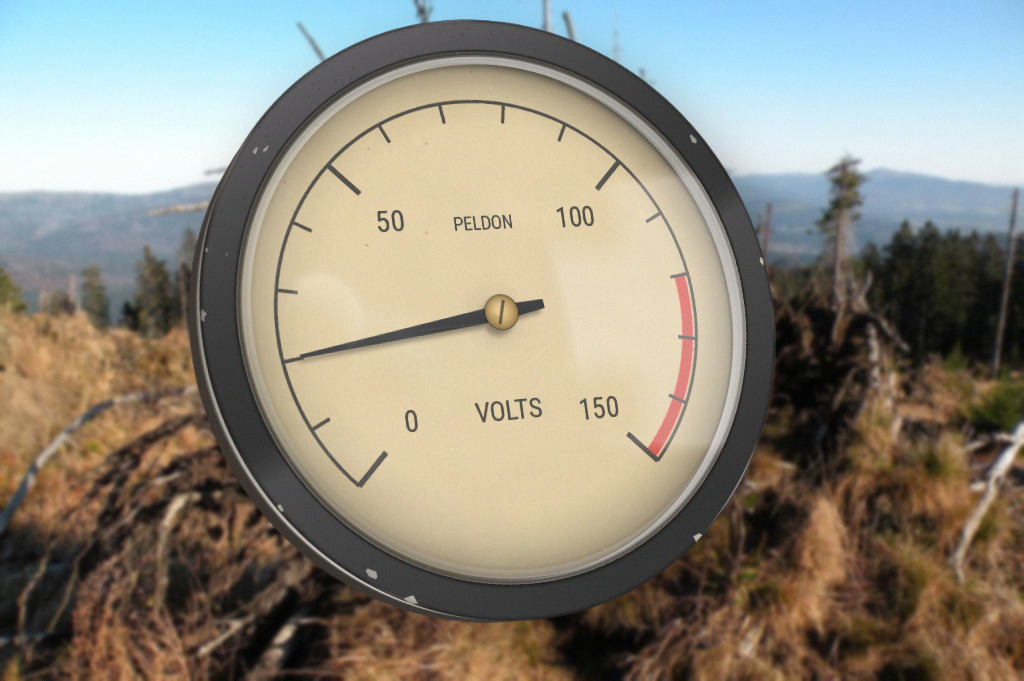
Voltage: 20 V
